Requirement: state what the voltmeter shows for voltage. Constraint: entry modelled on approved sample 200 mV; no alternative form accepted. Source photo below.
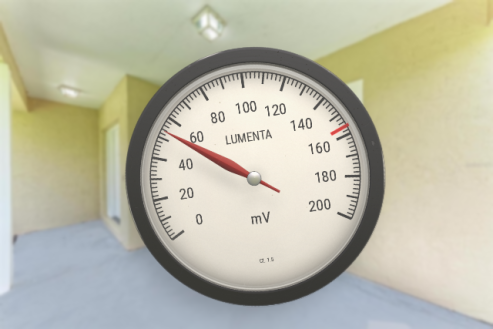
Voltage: 54 mV
